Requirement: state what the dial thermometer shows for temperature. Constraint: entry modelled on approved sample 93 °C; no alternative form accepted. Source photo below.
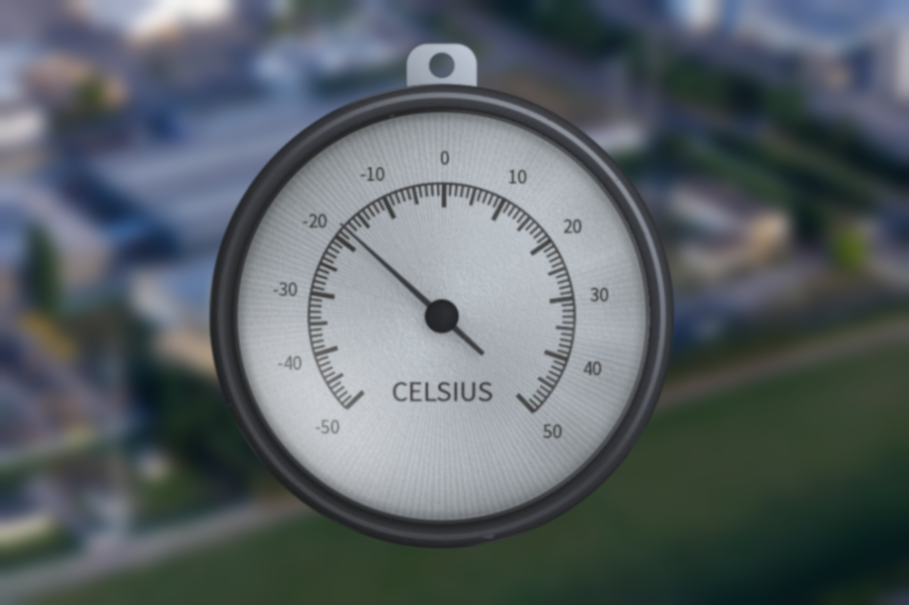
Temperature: -18 °C
